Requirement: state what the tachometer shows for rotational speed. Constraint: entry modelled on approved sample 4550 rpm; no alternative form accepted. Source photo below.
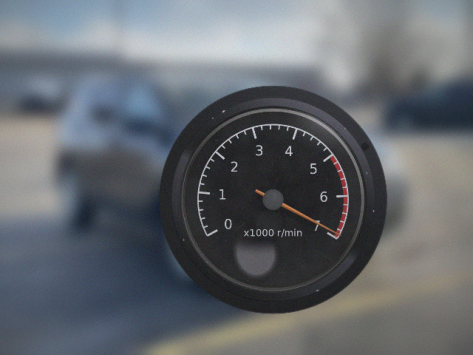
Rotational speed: 6900 rpm
